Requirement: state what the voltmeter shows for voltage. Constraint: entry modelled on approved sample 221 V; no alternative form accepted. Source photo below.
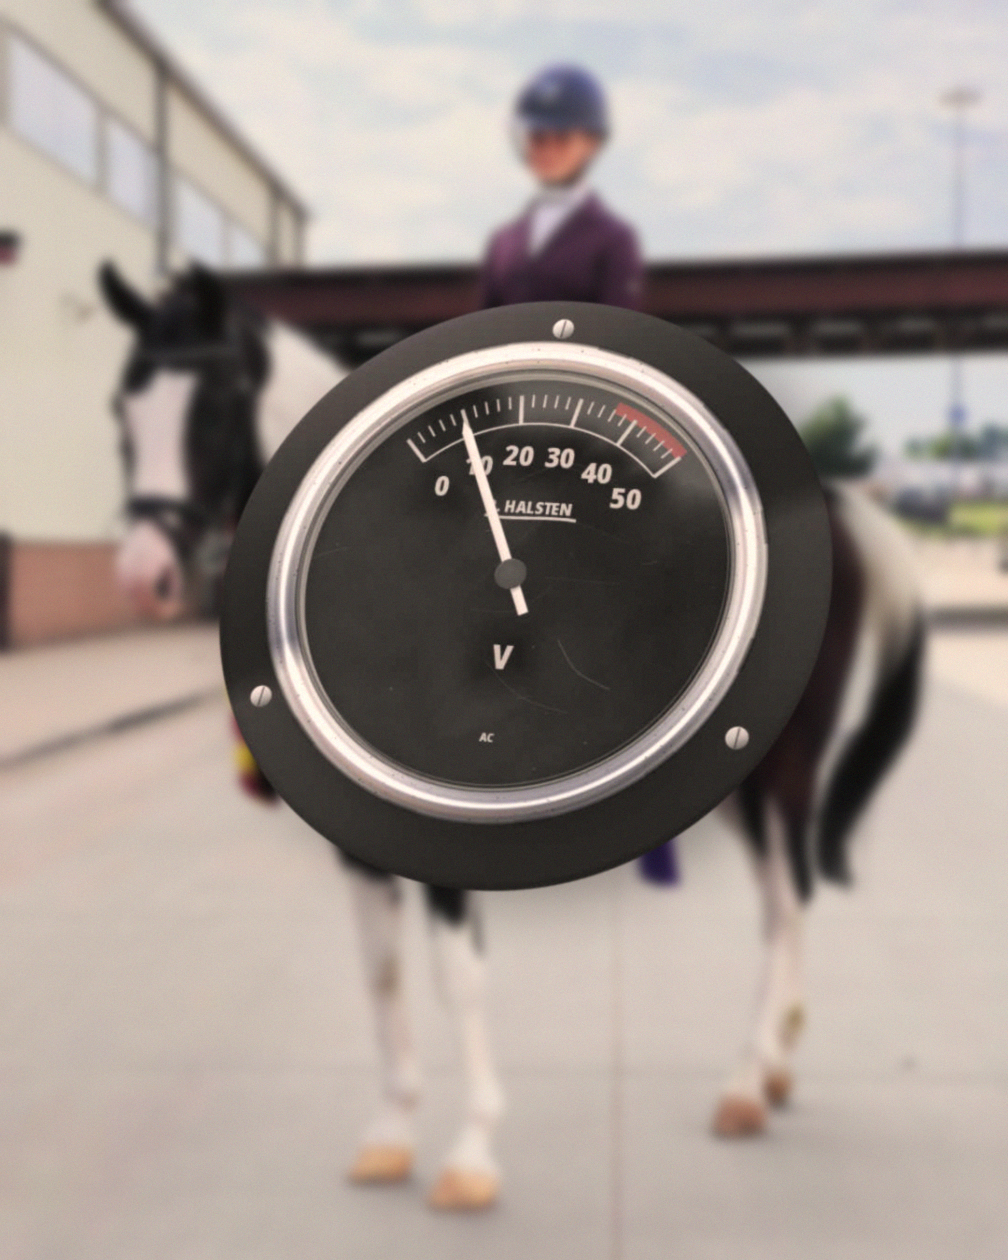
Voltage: 10 V
